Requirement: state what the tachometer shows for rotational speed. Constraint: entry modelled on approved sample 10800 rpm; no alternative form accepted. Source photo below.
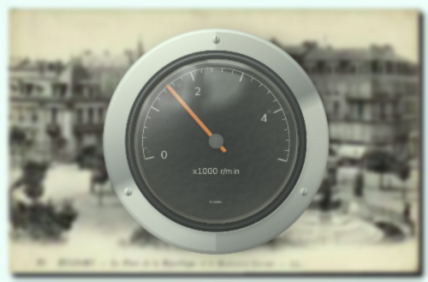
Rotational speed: 1500 rpm
